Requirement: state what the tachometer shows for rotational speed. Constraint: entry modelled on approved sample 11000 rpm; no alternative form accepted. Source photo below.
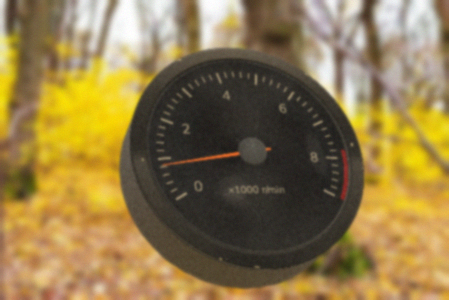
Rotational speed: 800 rpm
